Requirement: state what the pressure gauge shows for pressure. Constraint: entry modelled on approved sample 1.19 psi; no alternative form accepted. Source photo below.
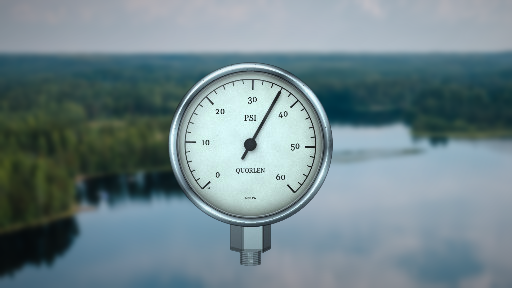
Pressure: 36 psi
